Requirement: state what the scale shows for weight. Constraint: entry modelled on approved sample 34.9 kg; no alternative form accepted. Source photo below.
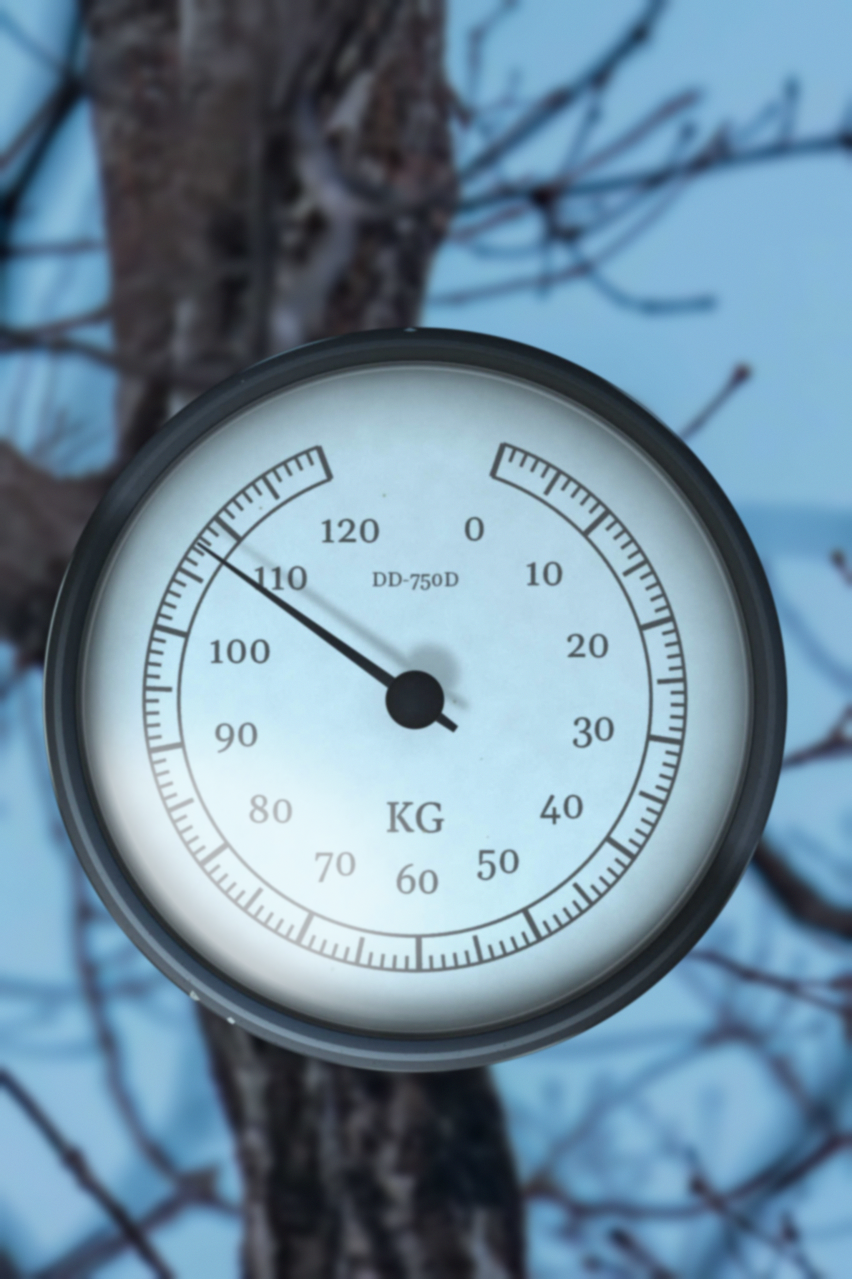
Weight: 107.5 kg
